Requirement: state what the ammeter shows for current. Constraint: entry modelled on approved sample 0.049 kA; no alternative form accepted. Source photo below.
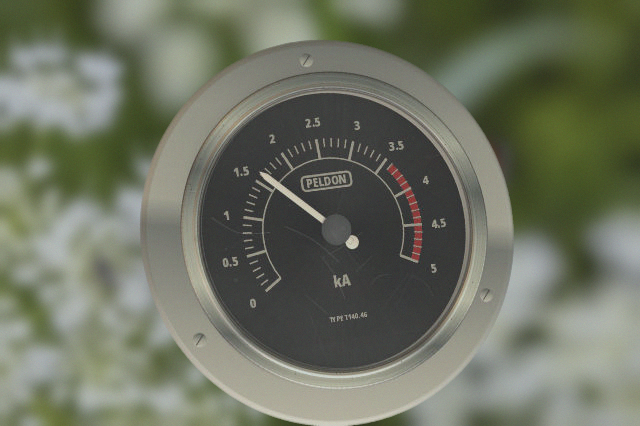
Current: 1.6 kA
